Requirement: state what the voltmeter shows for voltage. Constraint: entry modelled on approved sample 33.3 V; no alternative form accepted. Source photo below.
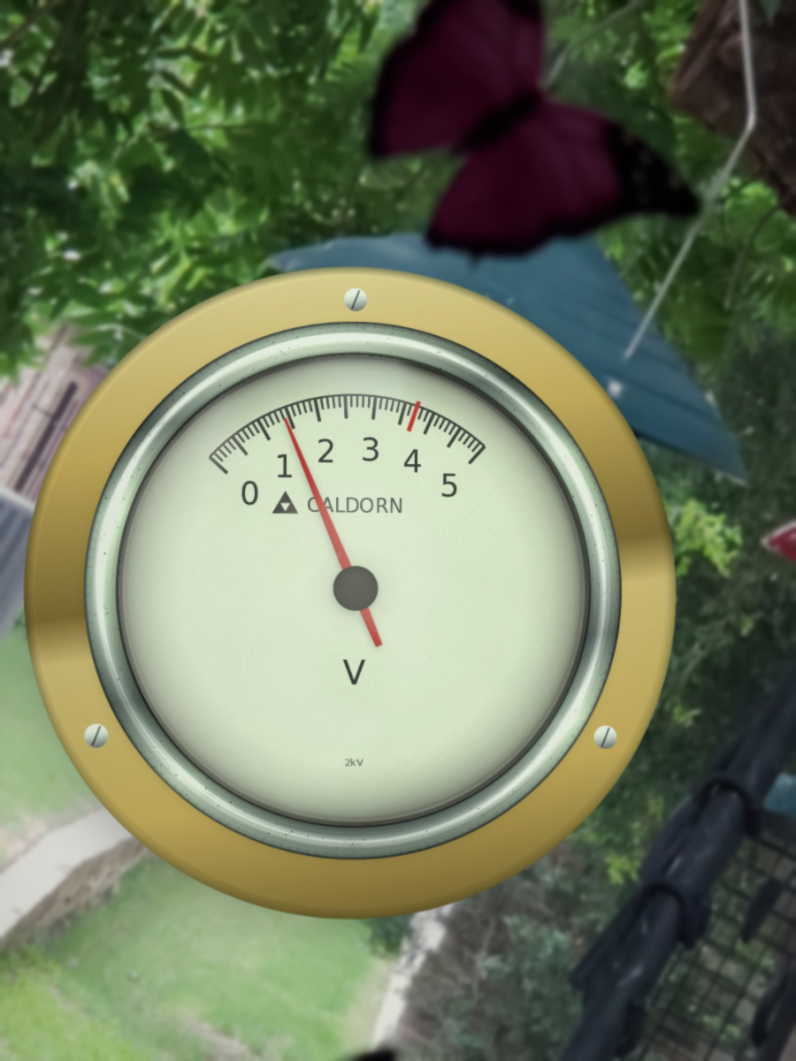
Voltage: 1.4 V
